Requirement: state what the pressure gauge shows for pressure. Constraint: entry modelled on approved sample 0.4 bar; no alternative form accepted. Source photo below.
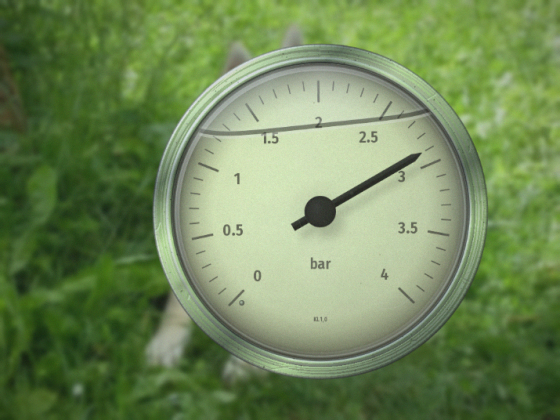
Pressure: 2.9 bar
